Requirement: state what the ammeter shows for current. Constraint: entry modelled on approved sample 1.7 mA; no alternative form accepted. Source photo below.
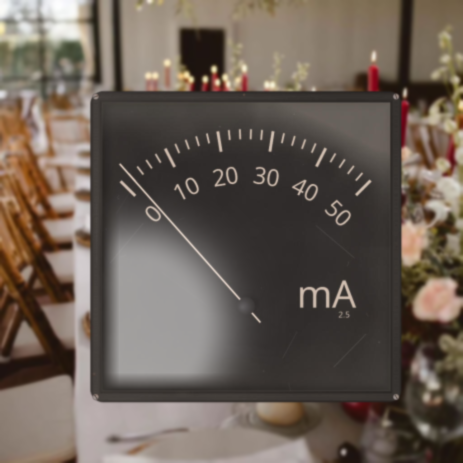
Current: 2 mA
